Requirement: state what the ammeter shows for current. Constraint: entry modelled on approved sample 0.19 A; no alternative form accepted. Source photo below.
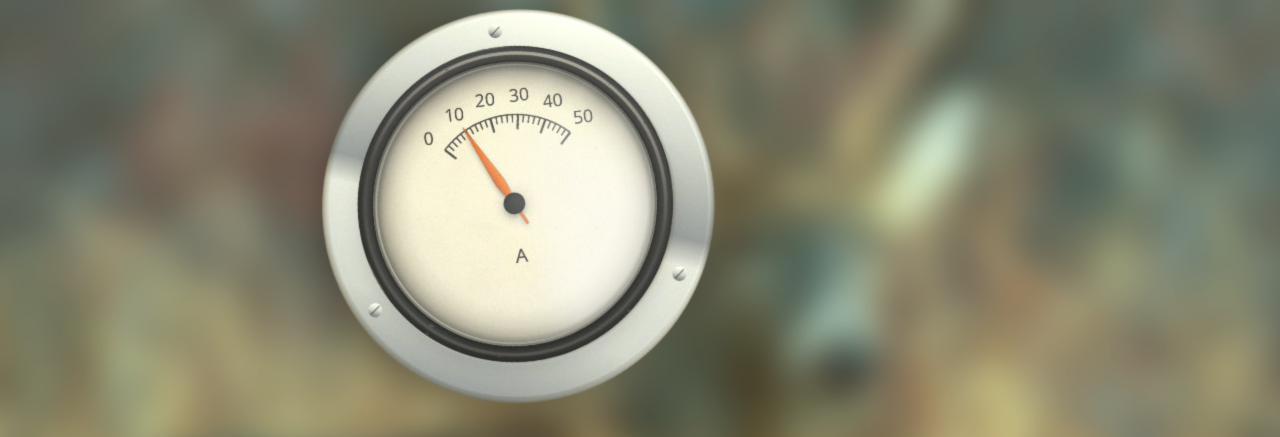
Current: 10 A
